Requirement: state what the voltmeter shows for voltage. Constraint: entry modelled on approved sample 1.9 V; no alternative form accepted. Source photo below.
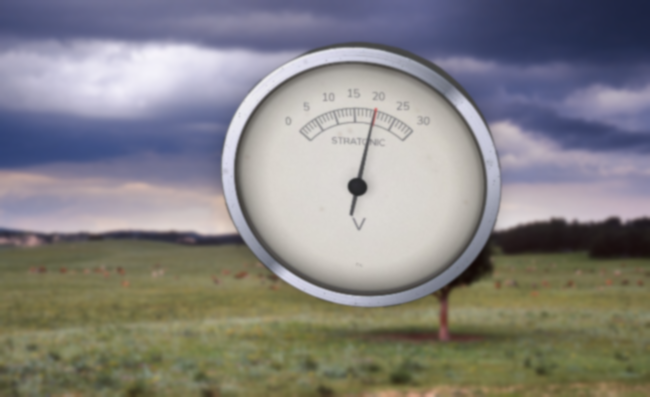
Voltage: 20 V
